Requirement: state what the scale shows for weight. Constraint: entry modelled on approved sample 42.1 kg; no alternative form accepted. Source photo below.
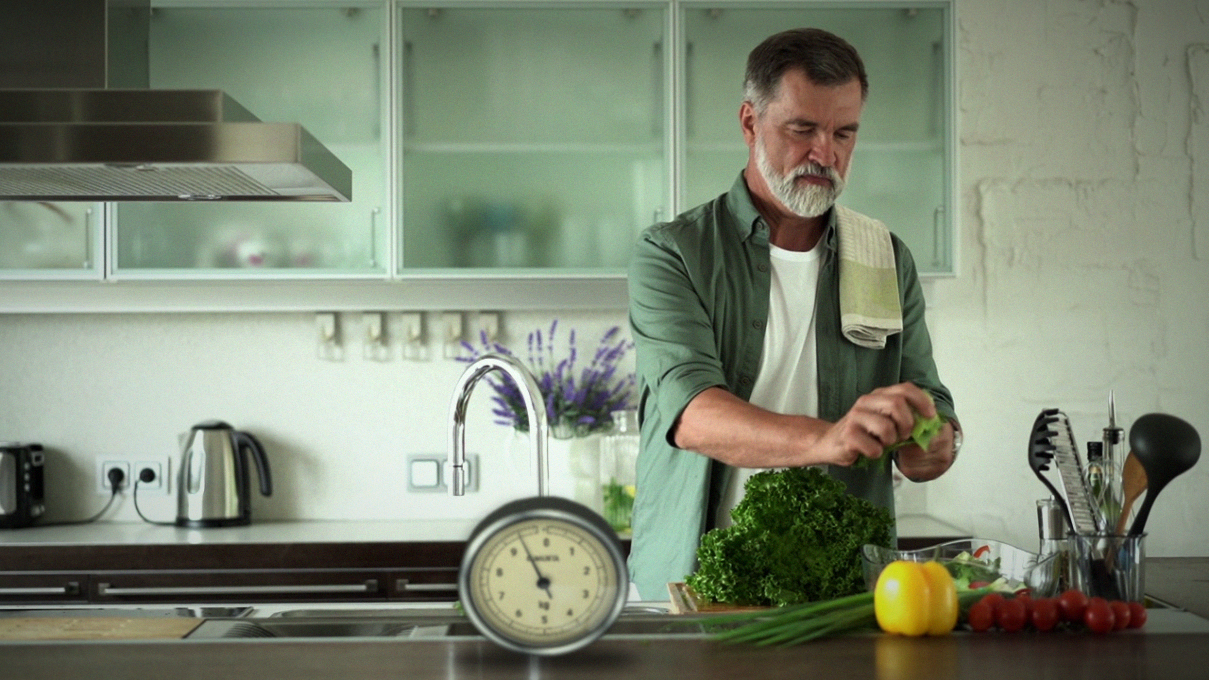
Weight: 9.5 kg
